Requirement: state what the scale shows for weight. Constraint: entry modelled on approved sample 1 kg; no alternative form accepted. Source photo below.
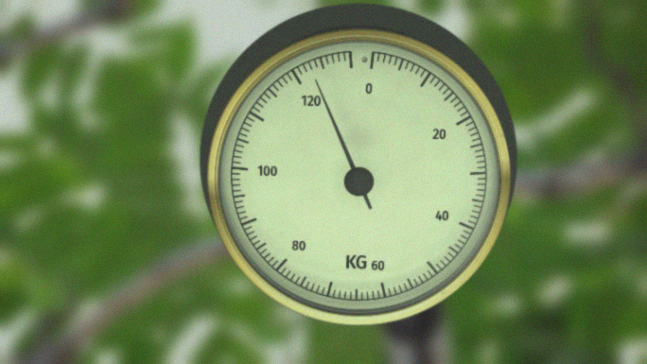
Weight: 123 kg
